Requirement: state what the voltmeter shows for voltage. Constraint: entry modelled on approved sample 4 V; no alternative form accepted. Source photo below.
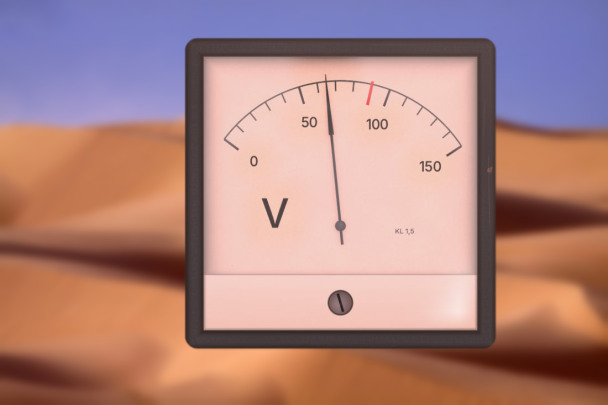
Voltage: 65 V
